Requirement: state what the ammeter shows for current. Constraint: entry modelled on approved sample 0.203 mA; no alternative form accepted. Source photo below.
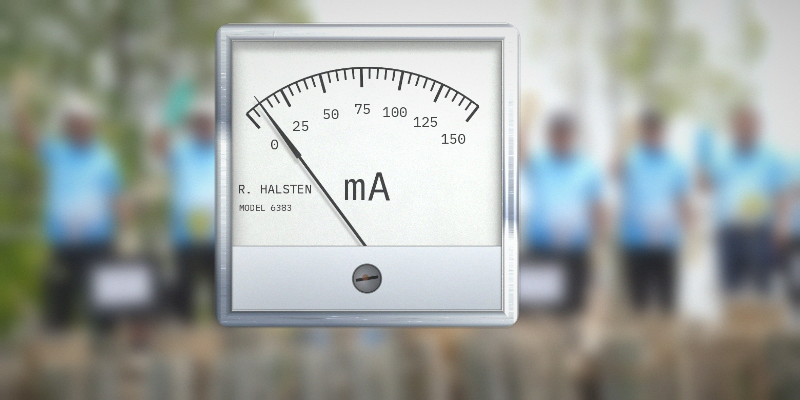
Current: 10 mA
